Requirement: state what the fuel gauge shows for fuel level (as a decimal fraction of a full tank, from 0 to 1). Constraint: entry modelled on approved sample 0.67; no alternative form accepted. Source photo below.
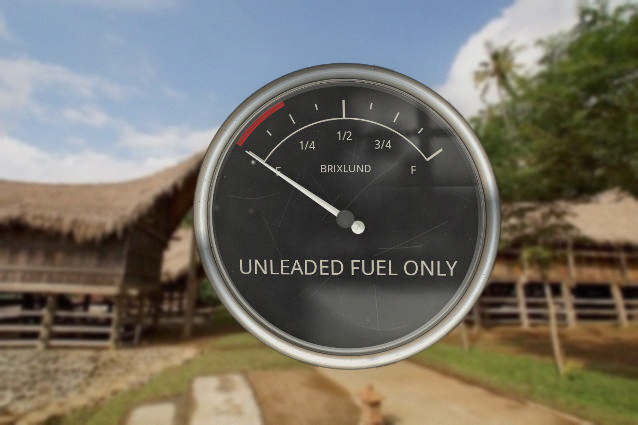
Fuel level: 0
